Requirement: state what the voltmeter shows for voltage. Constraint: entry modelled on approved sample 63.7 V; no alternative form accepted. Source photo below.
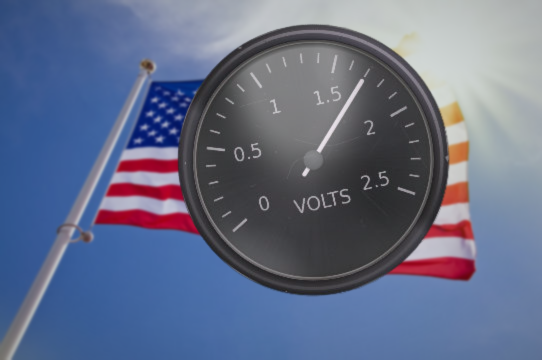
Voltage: 1.7 V
